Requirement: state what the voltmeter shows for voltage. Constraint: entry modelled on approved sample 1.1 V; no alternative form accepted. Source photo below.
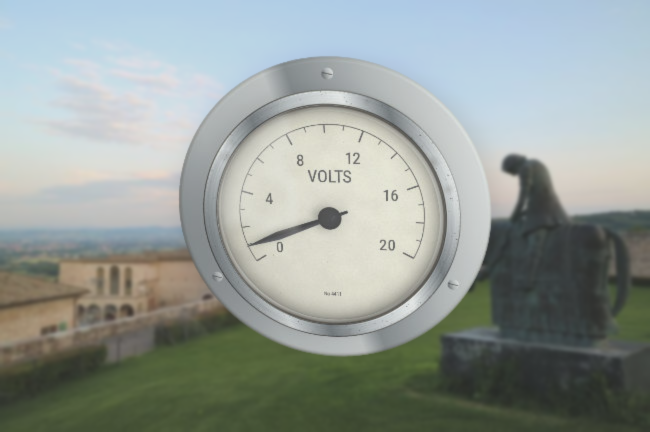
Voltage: 1 V
